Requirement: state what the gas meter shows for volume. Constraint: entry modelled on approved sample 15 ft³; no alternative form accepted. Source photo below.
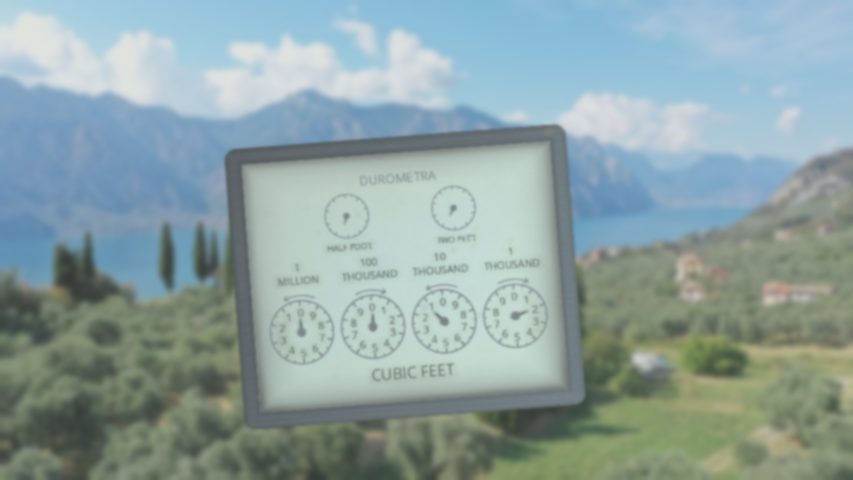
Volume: 1200 ft³
